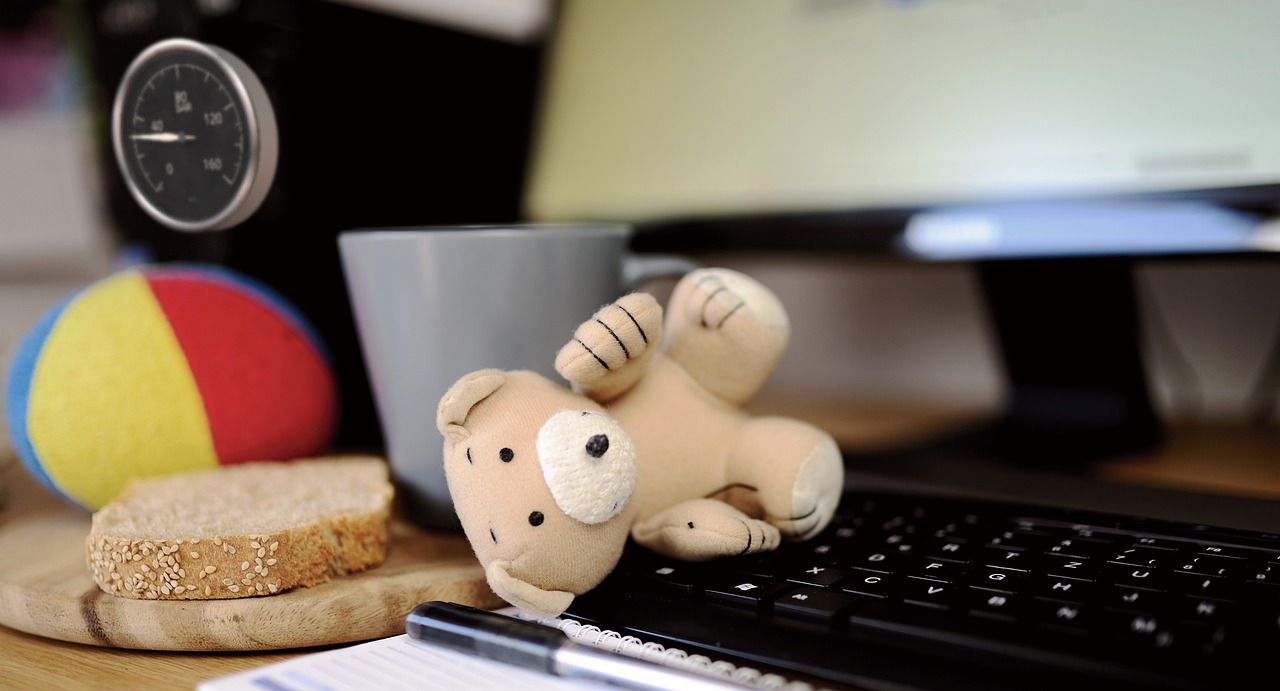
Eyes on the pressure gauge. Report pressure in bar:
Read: 30 bar
